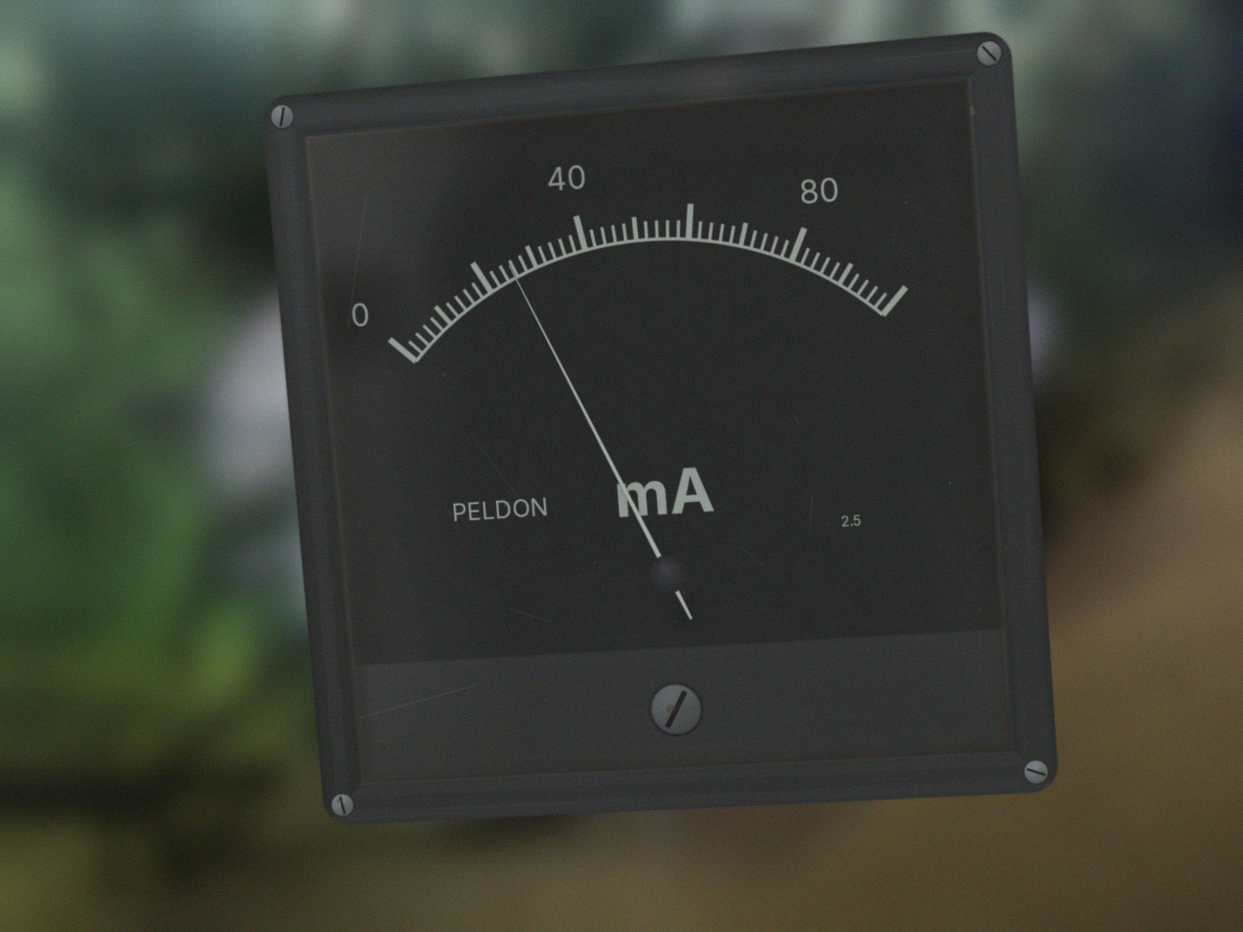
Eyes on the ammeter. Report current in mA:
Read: 26 mA
